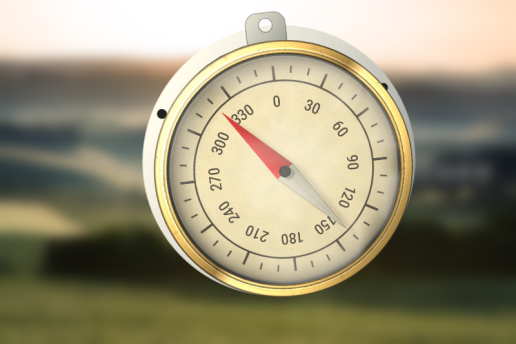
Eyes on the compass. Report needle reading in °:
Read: 320 °
